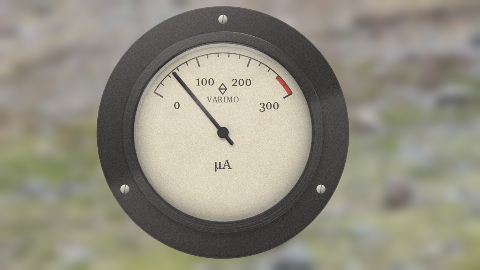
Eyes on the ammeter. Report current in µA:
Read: 50 µA
